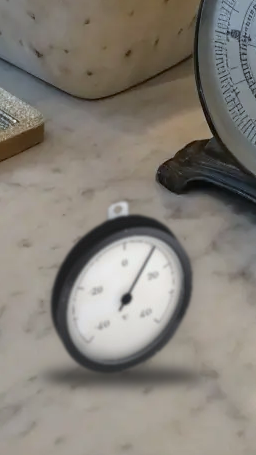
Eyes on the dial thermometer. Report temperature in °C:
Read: 10 °C
